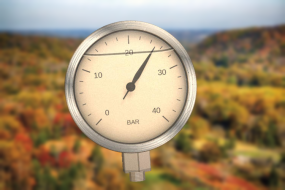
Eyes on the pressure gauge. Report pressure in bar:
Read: 25 bar
